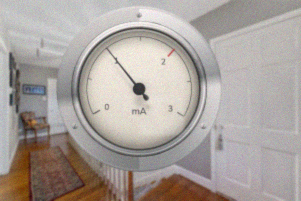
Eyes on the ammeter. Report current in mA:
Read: 1 mA
